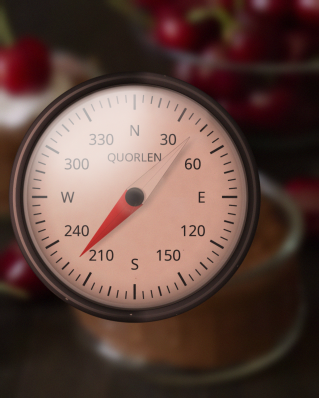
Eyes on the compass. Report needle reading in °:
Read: 222.5 °
